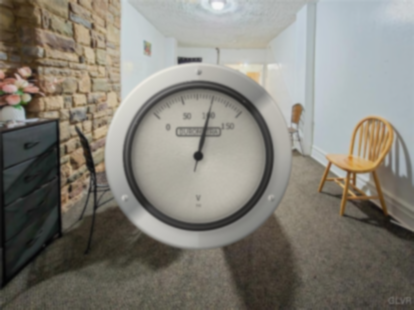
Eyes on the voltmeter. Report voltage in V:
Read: 100 V
